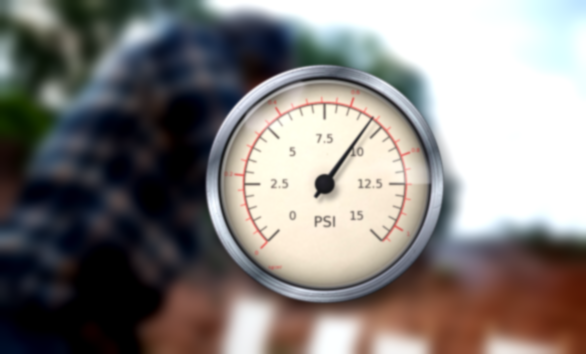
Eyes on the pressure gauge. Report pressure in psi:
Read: 9.5 psi
